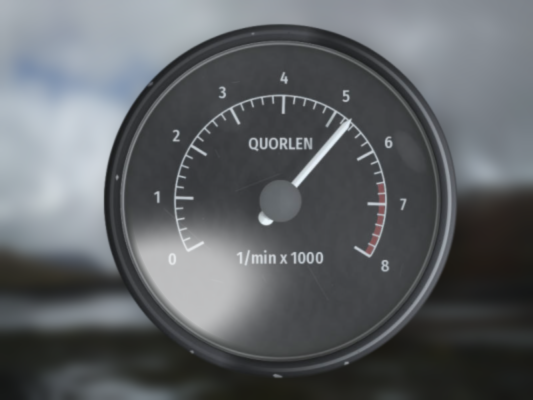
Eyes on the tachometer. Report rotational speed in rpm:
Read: 5300 rpm
